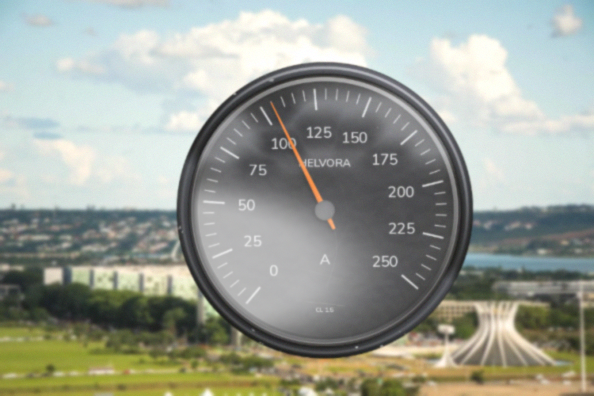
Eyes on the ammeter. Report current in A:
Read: 105 A
